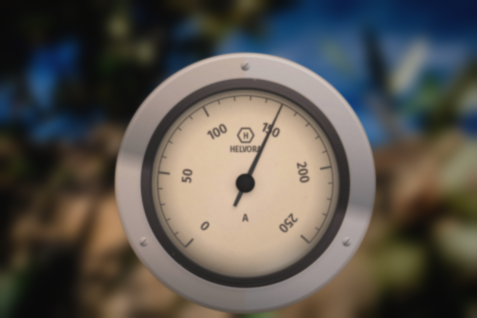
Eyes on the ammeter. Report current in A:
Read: 150 A
